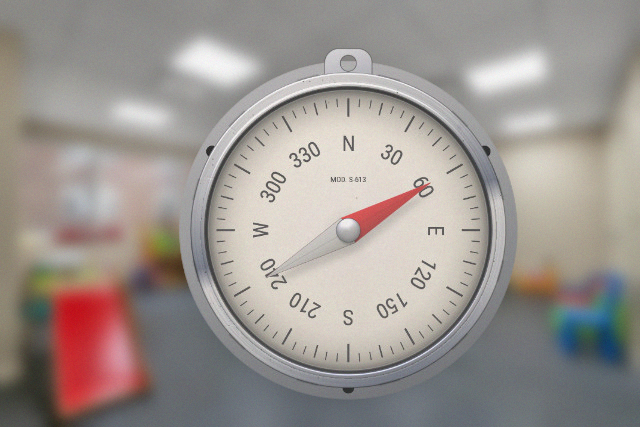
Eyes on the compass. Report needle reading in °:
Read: 60 °
